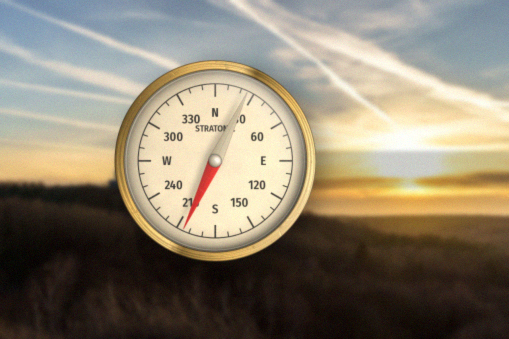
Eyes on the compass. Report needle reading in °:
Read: 205 °
